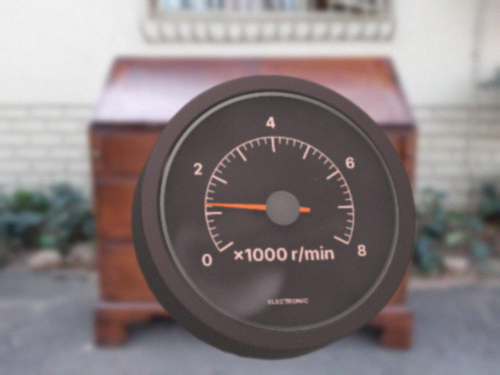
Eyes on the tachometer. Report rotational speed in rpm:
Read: 1200 rpm
